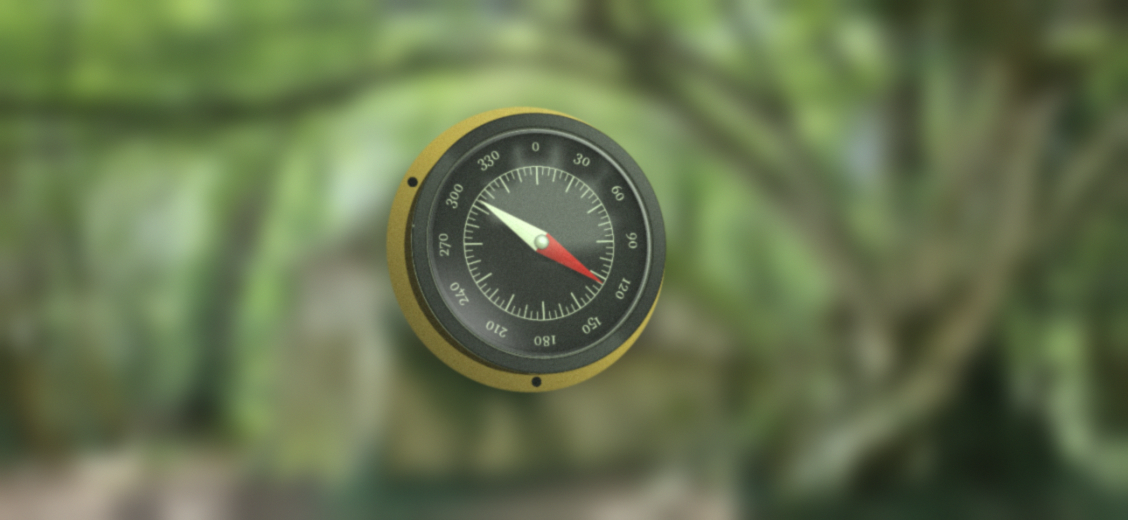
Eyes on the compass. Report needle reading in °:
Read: 125 °
